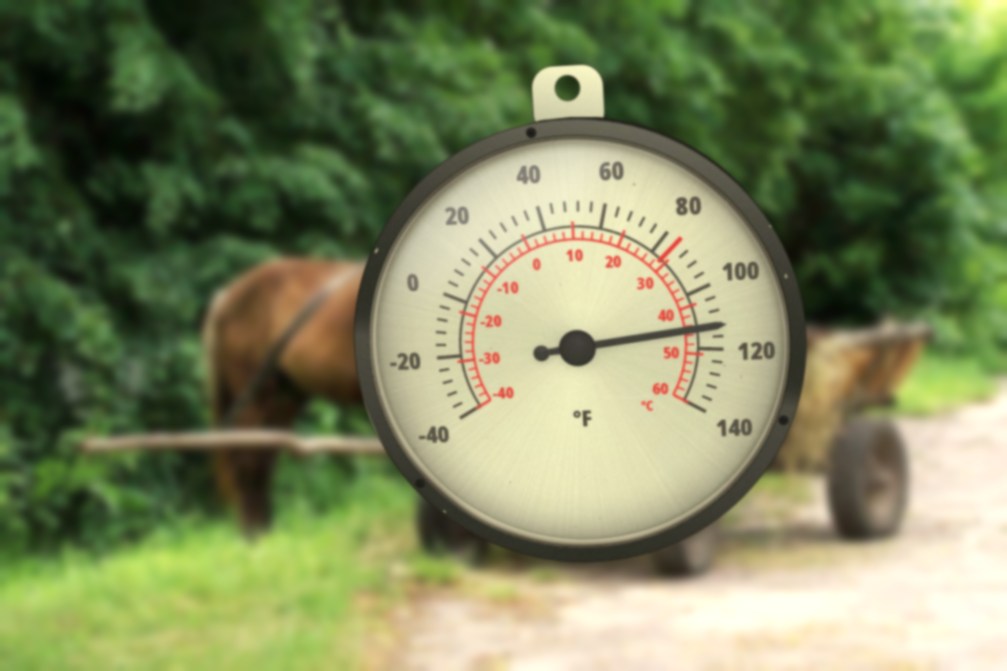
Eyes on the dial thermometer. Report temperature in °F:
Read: 112 °F
